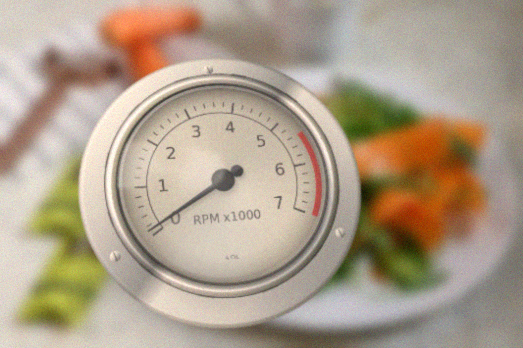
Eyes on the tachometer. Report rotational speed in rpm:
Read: 100 rpm
